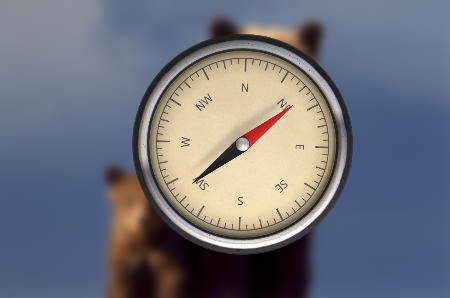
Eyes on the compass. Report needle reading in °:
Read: 50 °
